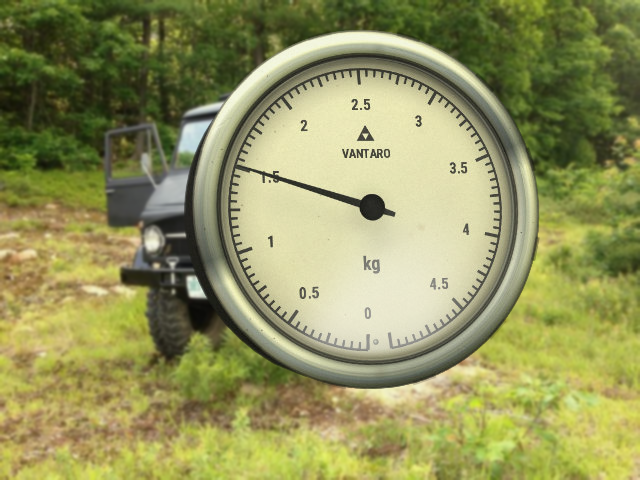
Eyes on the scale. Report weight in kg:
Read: 1.5 kg
